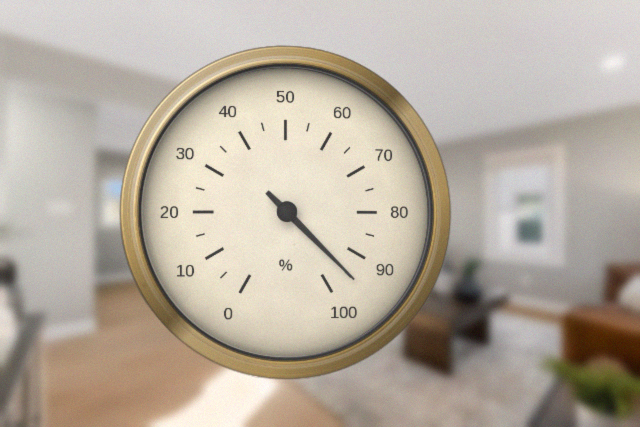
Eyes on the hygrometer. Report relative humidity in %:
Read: 95 %
